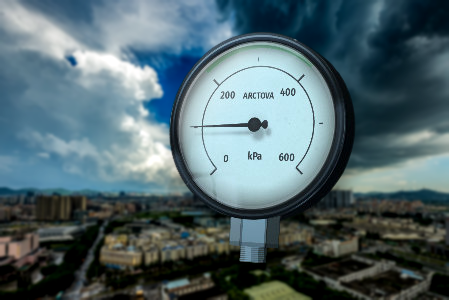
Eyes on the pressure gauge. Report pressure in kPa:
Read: 100 kPa
